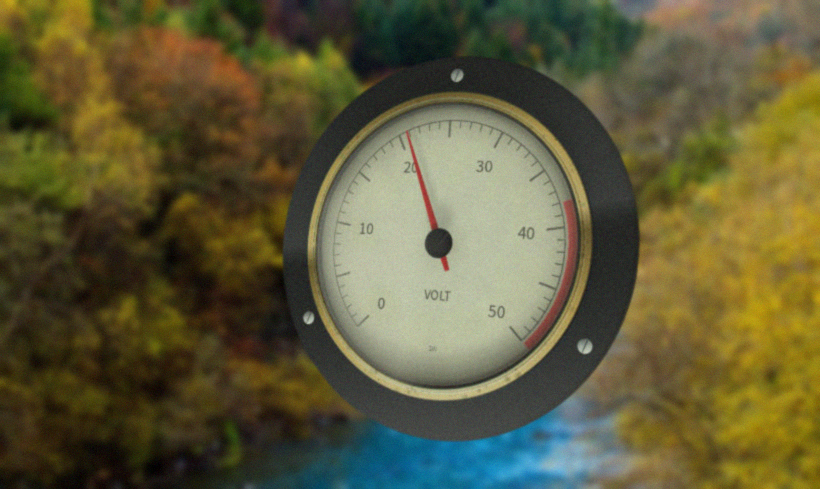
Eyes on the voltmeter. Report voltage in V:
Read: 21 V
